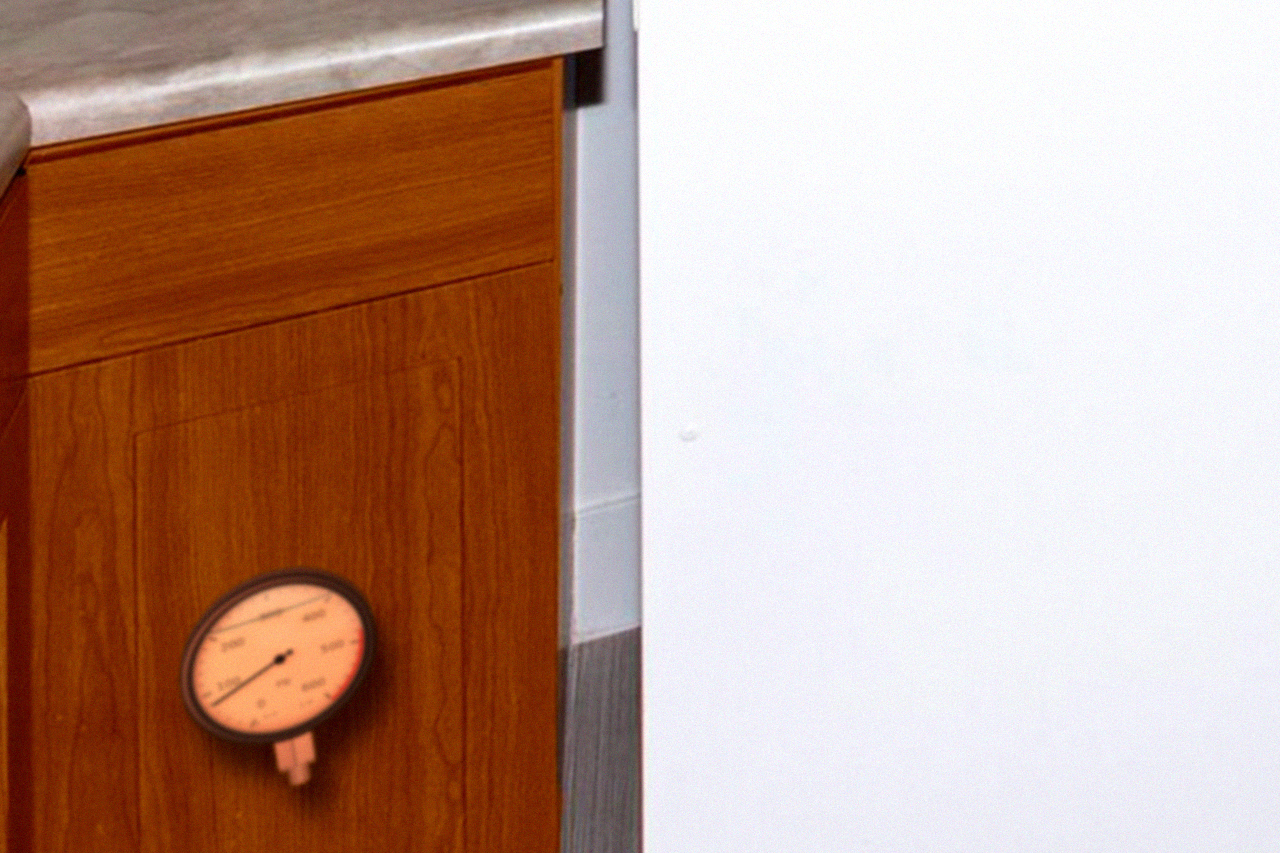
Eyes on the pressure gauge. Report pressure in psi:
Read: 80 psi
